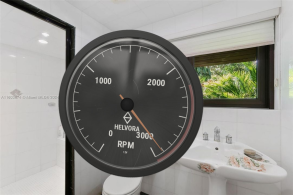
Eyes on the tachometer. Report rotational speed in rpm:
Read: 2900 rpm
